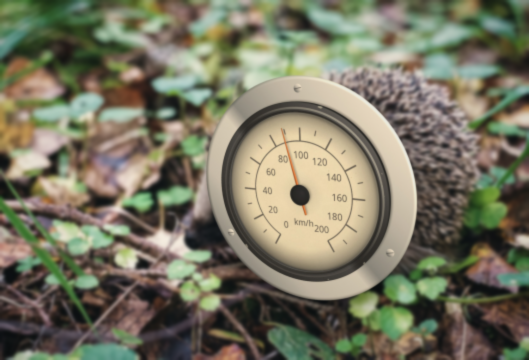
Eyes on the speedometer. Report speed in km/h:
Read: 90 km/h
